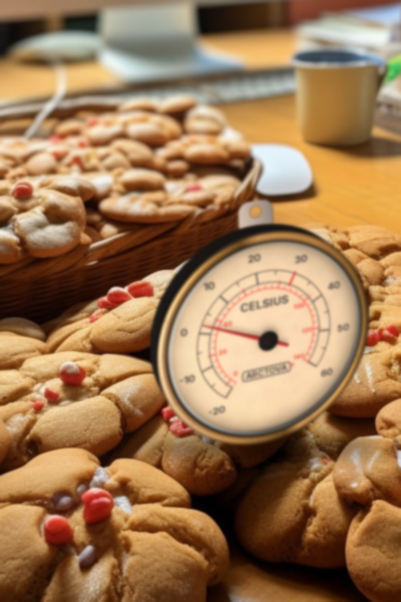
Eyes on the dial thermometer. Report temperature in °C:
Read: 2.5 °C
